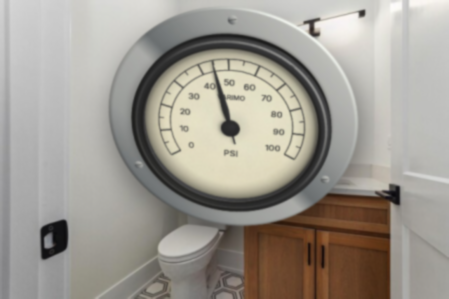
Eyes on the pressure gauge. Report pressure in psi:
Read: 45 psi
